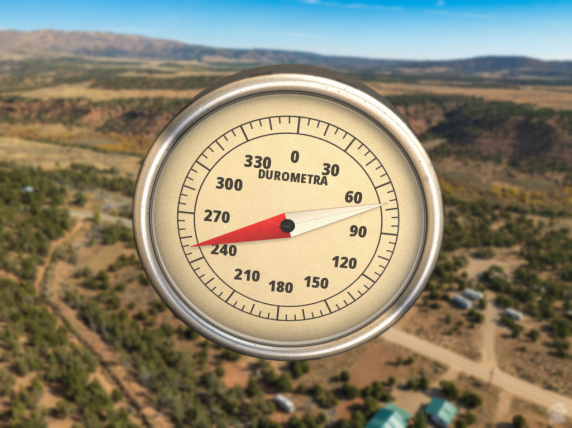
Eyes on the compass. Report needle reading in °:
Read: 250 °
